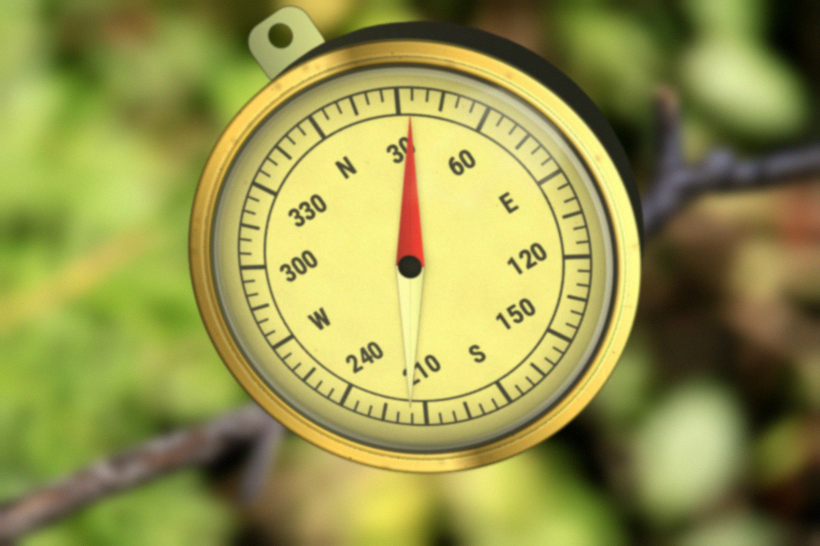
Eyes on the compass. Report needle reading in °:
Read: 35 °
